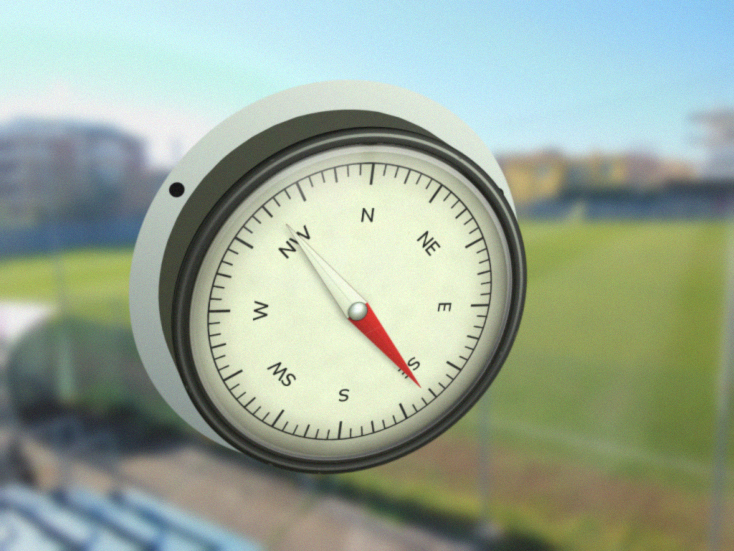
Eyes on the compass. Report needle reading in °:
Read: 137.5 °
